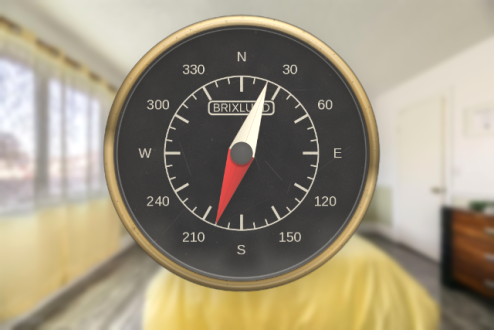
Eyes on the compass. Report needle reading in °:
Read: 200 °
